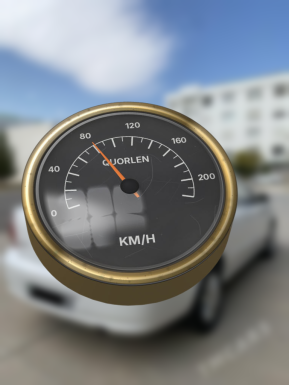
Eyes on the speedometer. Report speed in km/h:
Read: 80 km/h
